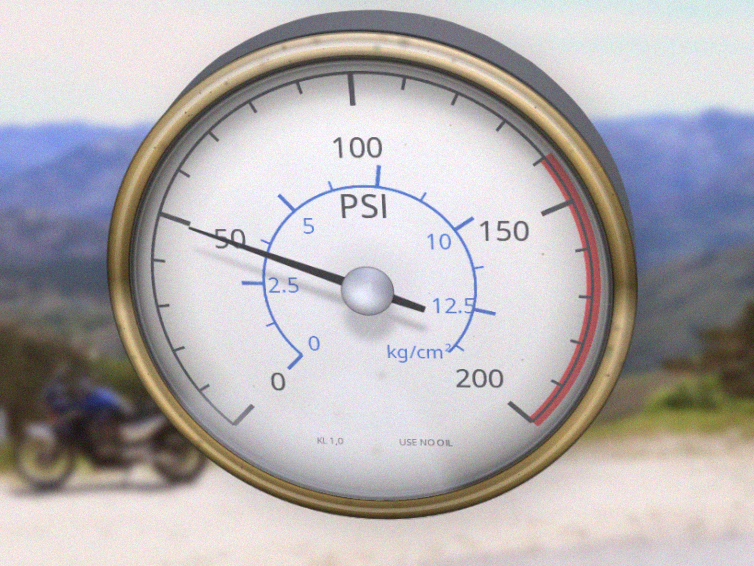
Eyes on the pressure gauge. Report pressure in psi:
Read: 50 psi
